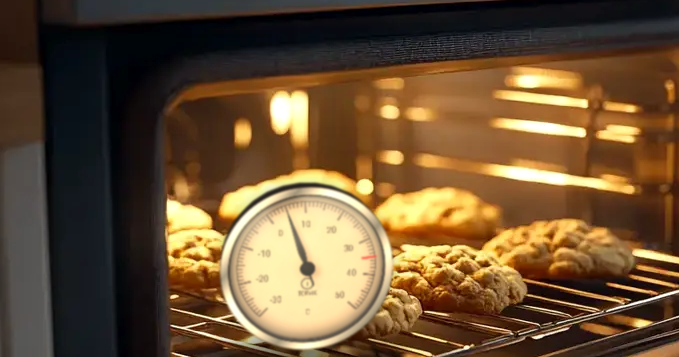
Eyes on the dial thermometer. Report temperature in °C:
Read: 5 °C
